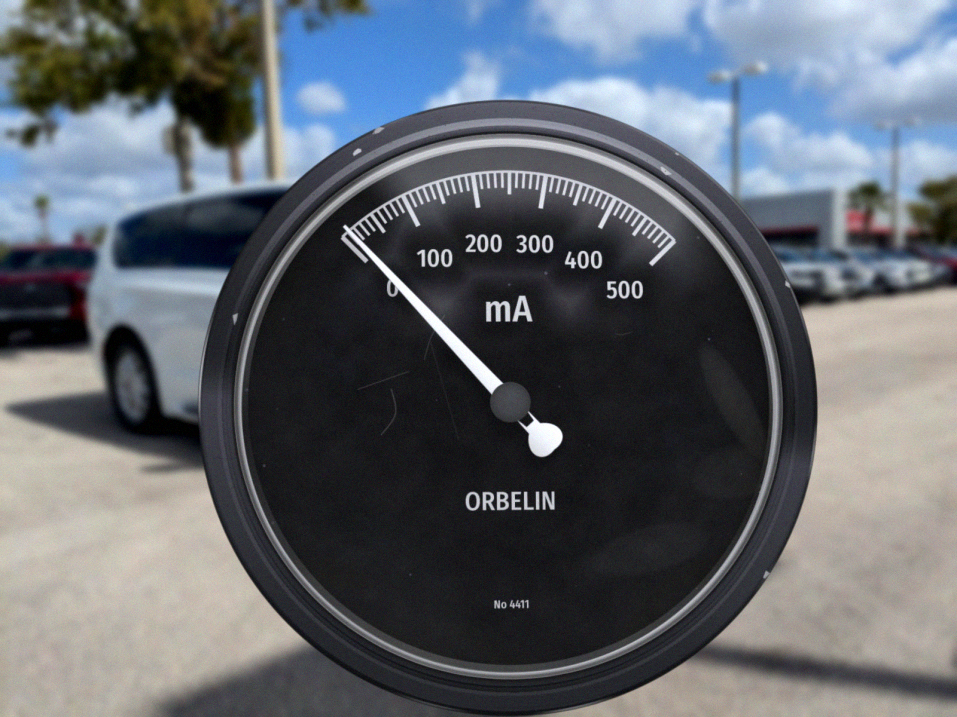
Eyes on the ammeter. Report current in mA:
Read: 10 mA
